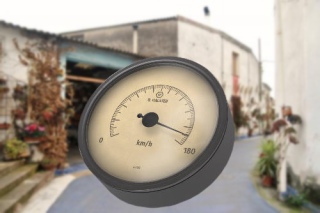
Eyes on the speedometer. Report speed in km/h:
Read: 170 km/h
